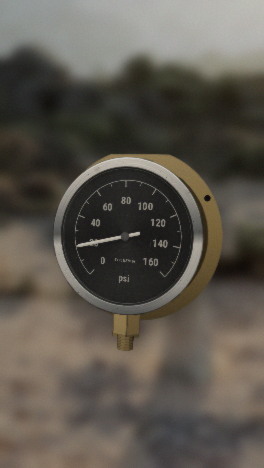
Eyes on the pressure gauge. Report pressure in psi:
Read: 20 psi
